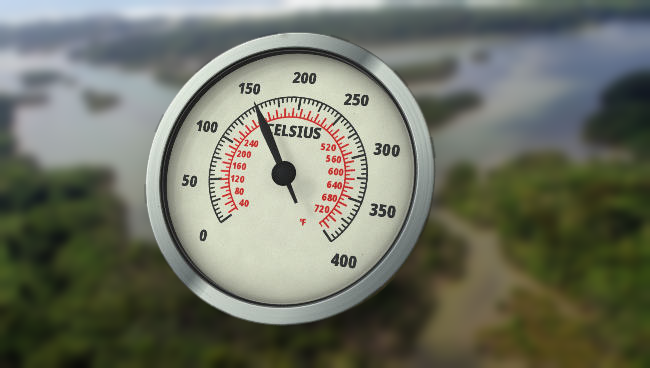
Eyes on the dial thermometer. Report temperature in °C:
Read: 150 °C
